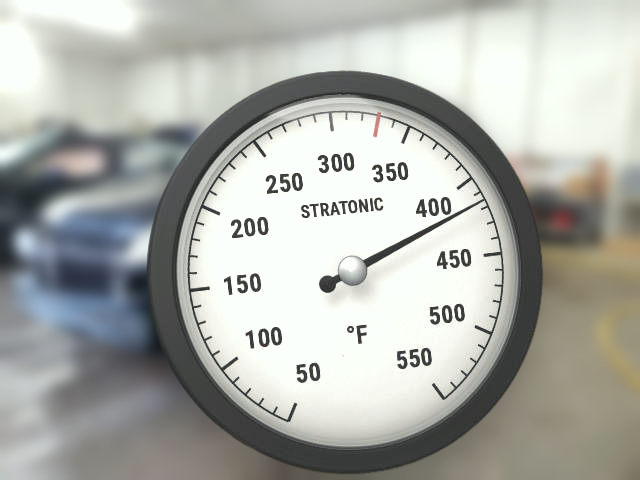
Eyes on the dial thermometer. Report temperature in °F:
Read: 415 °F
